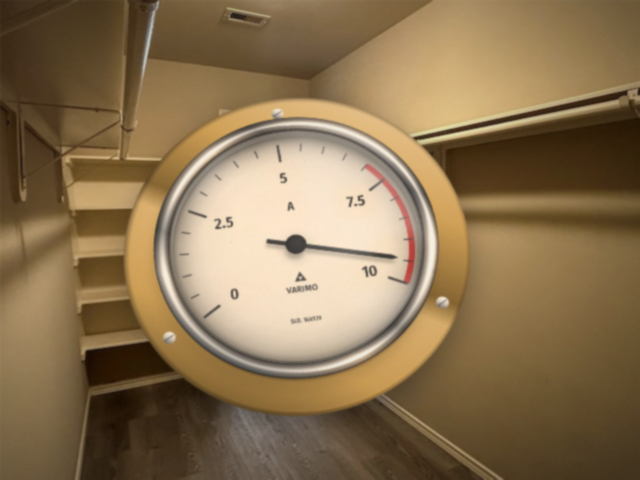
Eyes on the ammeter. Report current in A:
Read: 9.5 A
